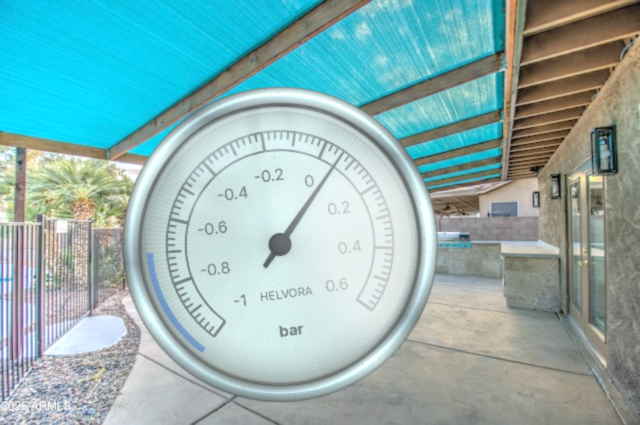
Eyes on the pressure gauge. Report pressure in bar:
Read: 0.06 bar
